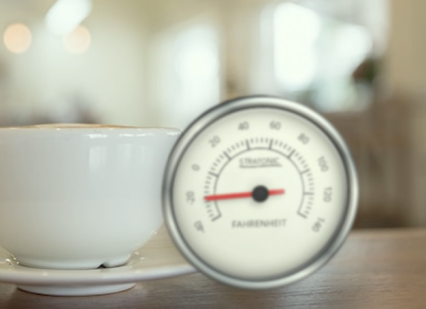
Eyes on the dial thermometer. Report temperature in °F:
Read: -20 °F
